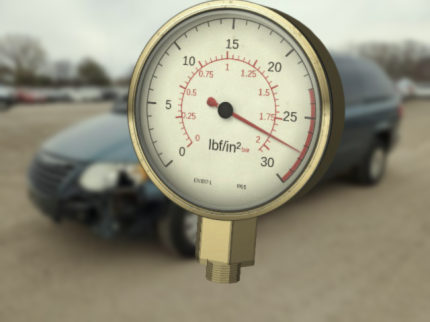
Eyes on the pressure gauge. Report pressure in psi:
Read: 27.5 psi
